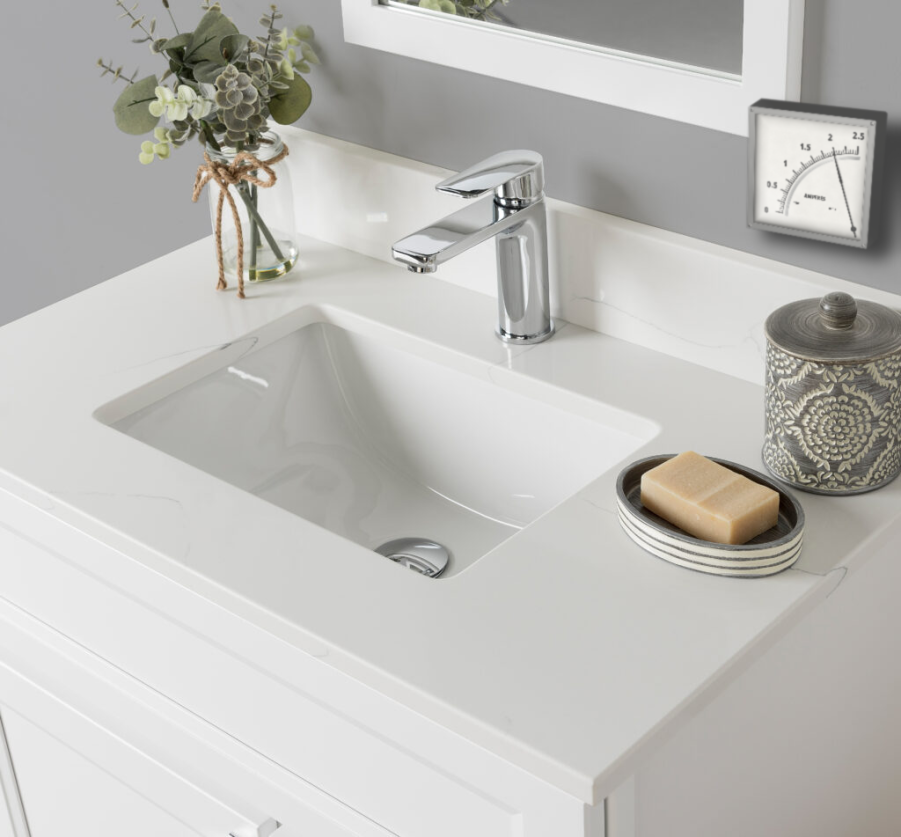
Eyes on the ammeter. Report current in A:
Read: 2 A
